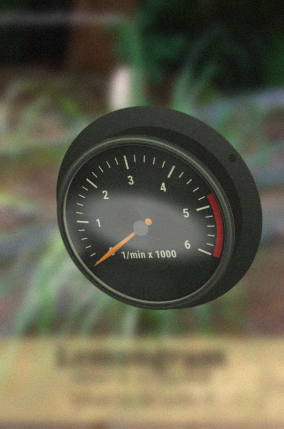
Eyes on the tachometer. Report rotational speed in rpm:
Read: 0 rpm
